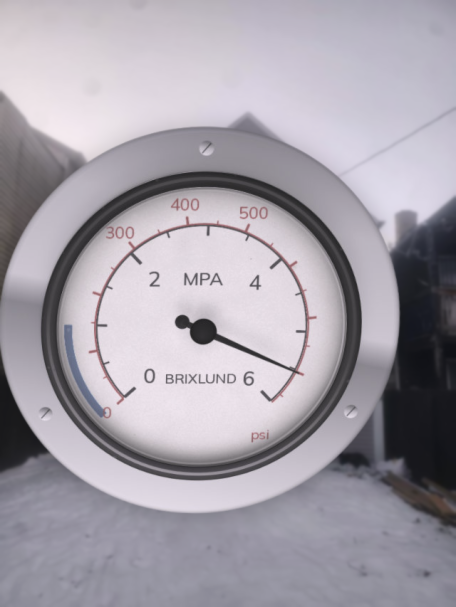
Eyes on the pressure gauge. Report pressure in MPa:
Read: 5.5 MPa
